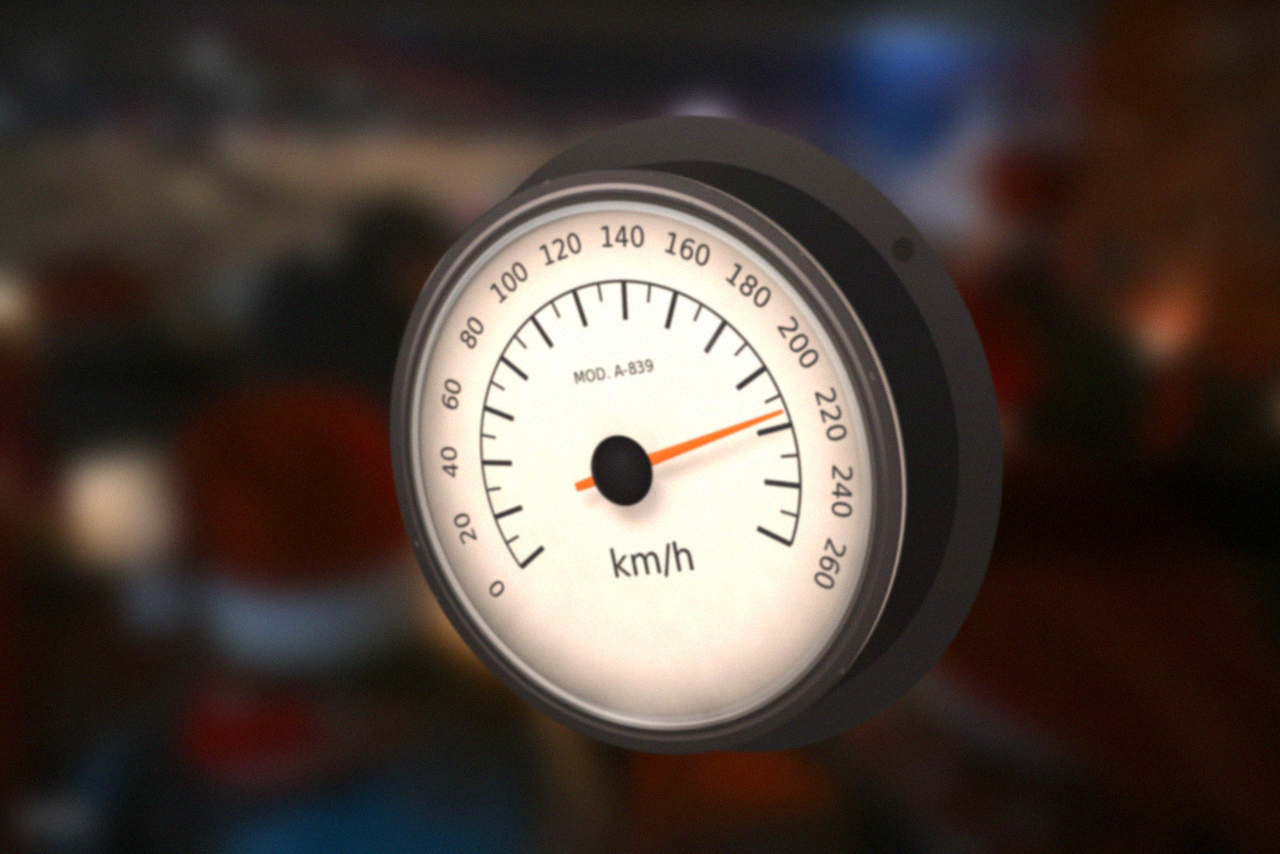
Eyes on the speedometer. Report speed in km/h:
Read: 215 km/h
